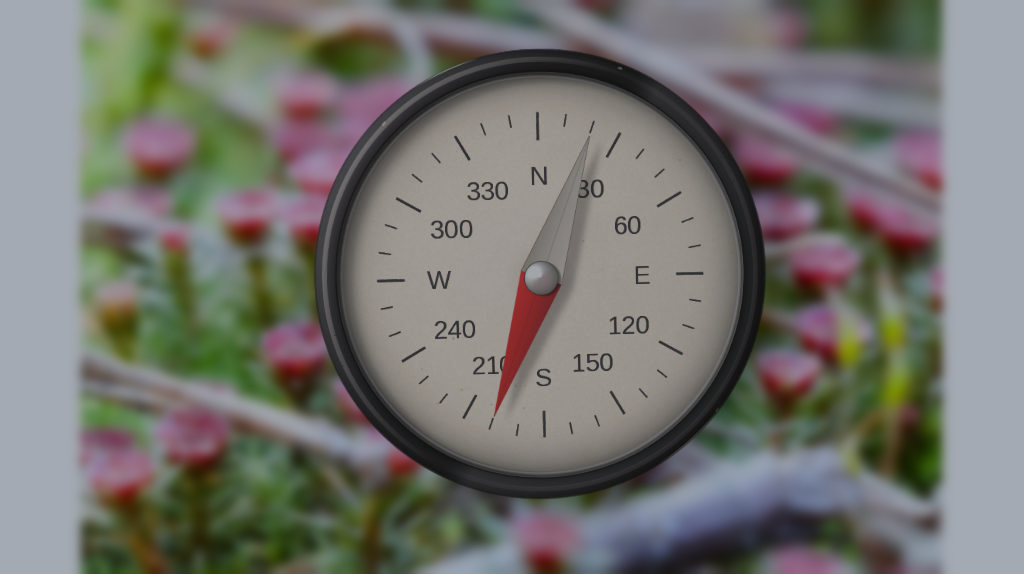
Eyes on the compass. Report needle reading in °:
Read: 200 °
